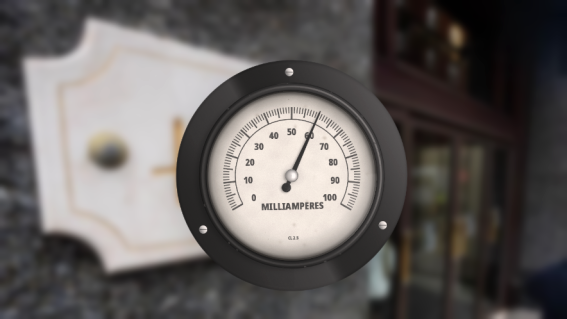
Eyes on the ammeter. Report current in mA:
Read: 60 mA
